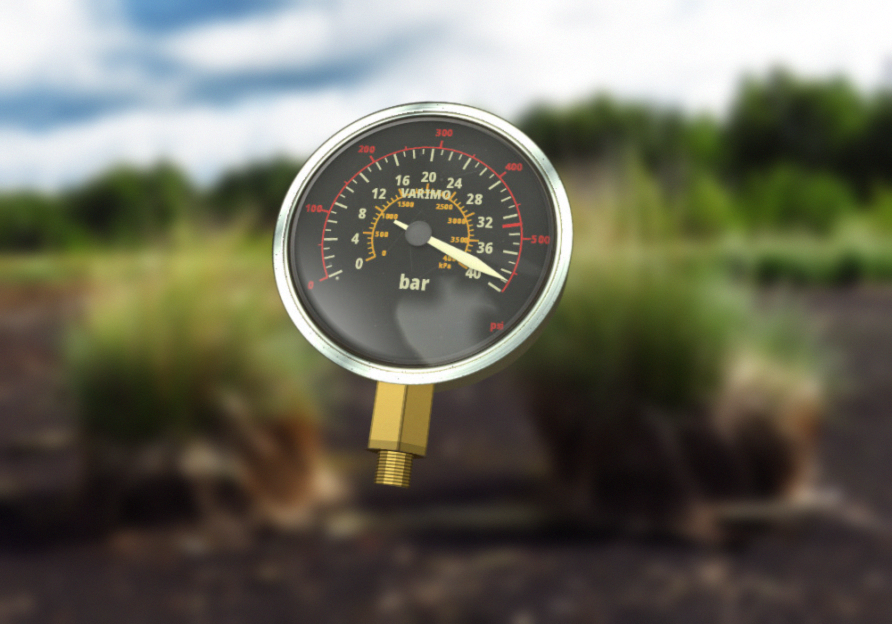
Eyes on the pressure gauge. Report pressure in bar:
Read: 39 bar
